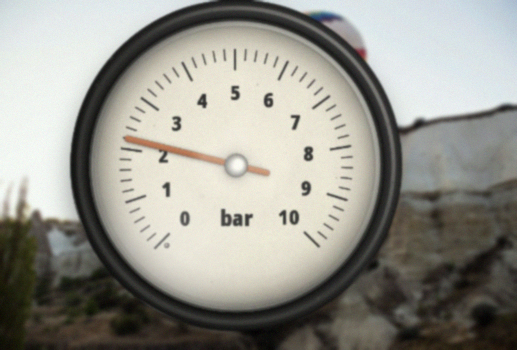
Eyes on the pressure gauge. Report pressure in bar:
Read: 2.2 bar
